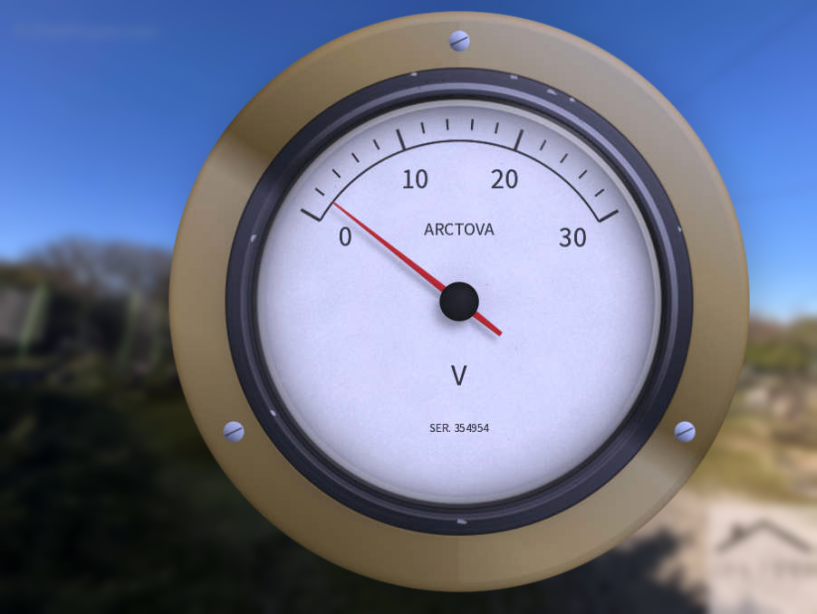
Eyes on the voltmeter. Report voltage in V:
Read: 2 V
